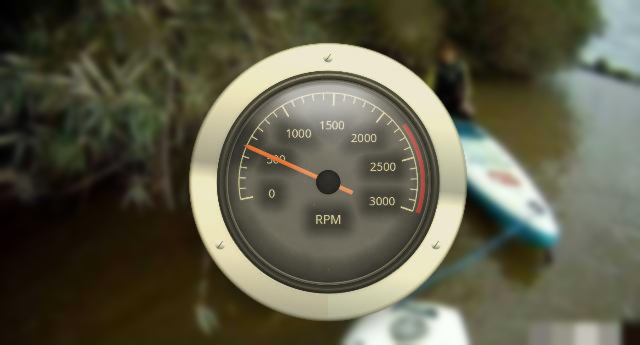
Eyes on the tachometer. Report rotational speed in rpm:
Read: 500 rpm
